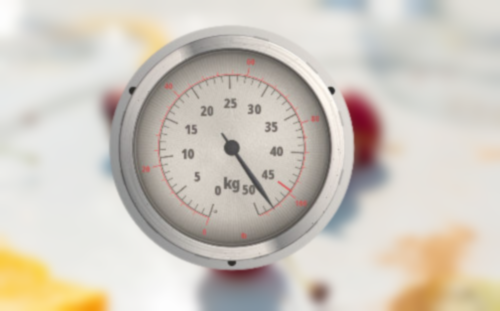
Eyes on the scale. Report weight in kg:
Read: 48 kg
